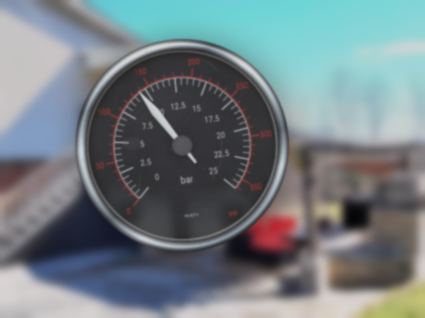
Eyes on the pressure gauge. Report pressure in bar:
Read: 9.5 bar
